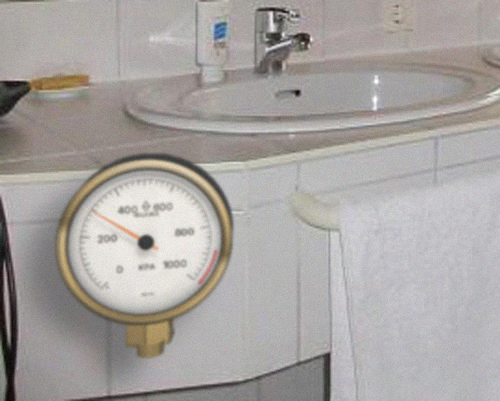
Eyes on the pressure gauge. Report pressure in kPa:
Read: 300 kPa
